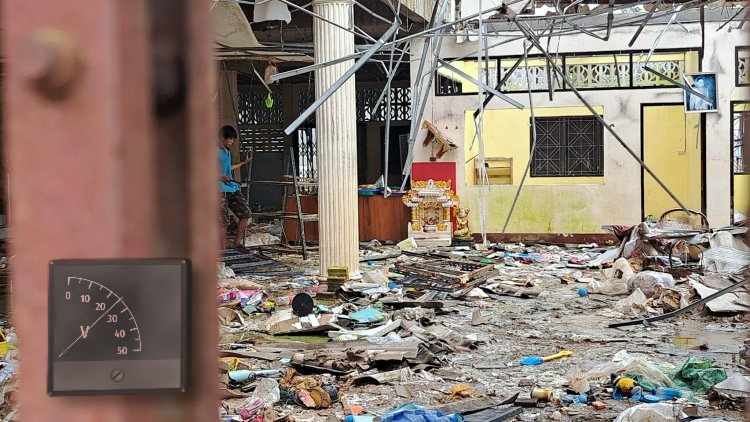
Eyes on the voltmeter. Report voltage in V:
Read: 25 V
